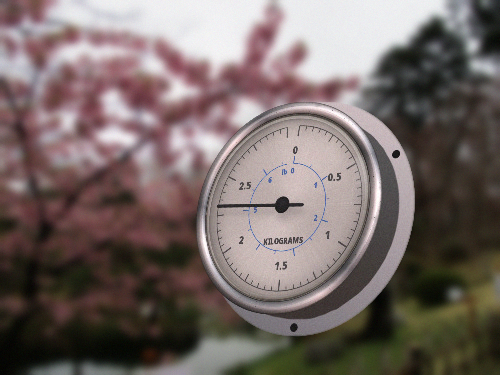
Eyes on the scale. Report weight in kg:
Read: 2.3 kg
